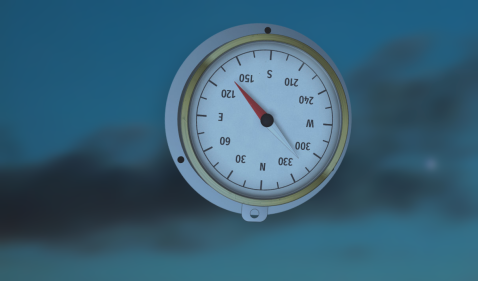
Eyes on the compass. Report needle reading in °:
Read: 135 °
